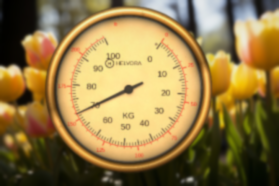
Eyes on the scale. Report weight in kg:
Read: 70 kg
